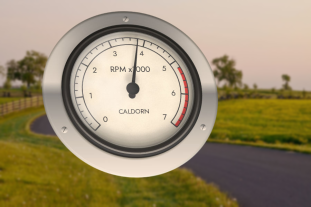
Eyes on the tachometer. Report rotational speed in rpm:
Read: 3800 rpm
